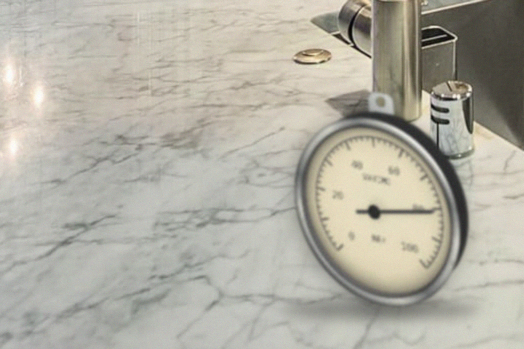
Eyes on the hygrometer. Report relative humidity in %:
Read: 80 %
